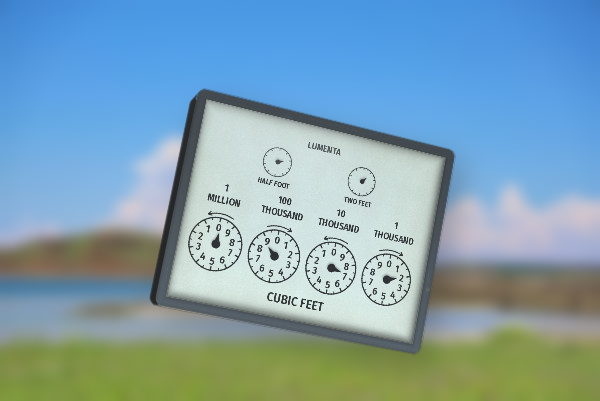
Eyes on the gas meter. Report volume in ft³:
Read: 987200 ft³
